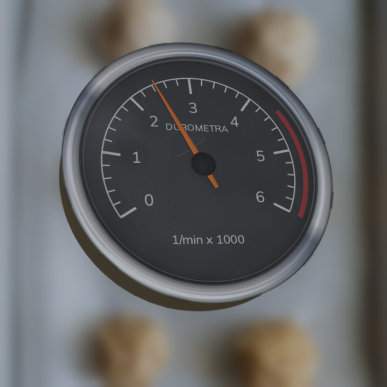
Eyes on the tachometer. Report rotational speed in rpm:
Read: 2400 rpm
